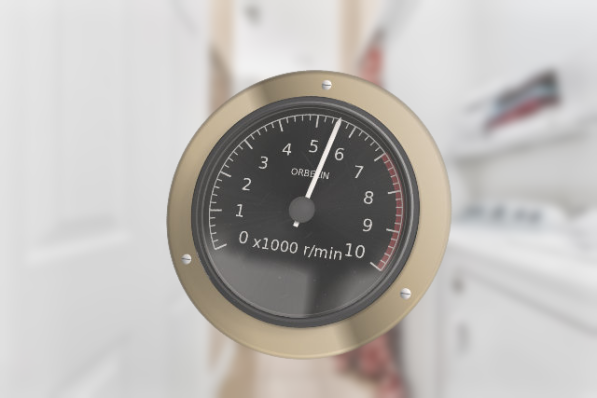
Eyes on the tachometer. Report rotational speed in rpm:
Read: 5600 rpm
